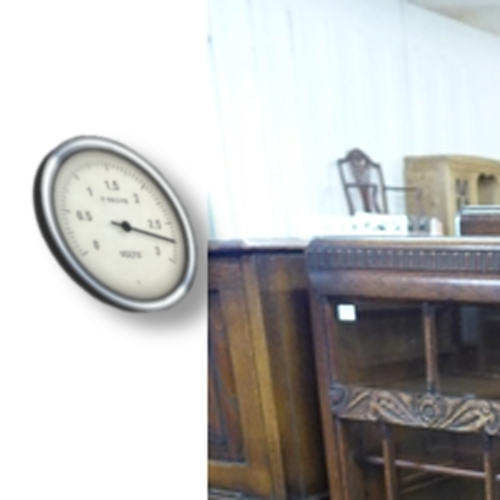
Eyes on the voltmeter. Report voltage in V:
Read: 2.75 V
